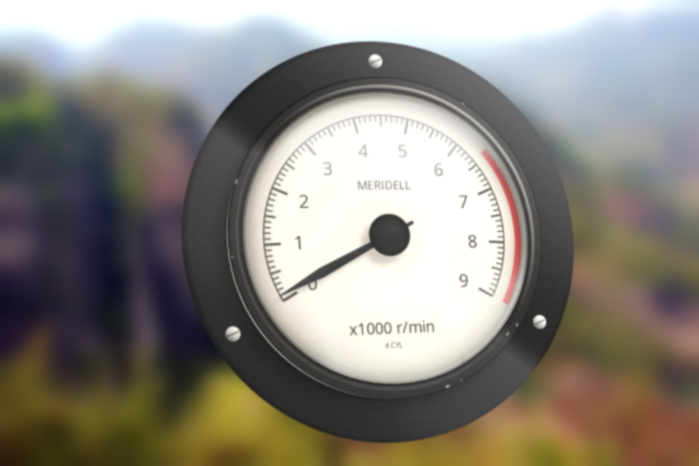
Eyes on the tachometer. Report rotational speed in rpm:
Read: 100 rpm
